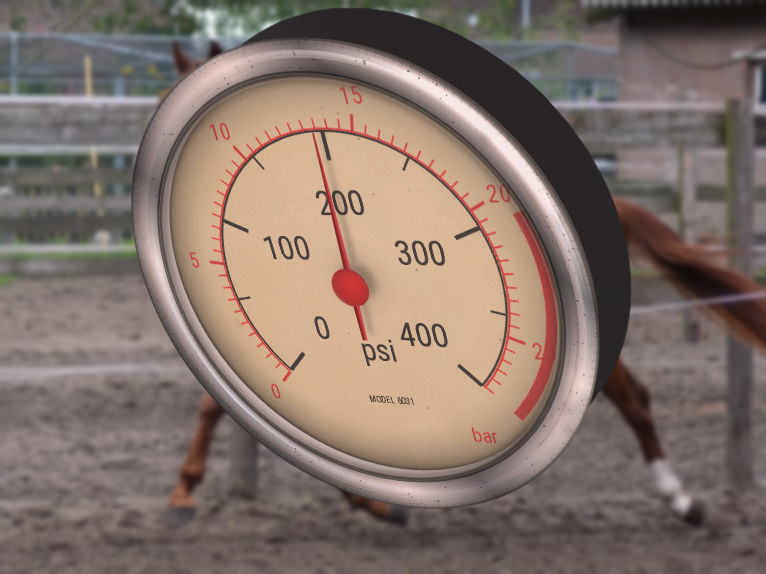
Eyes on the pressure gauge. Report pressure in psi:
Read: 200 psi
